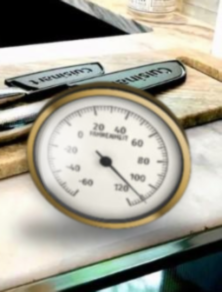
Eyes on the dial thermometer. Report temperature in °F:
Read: 110 °F
